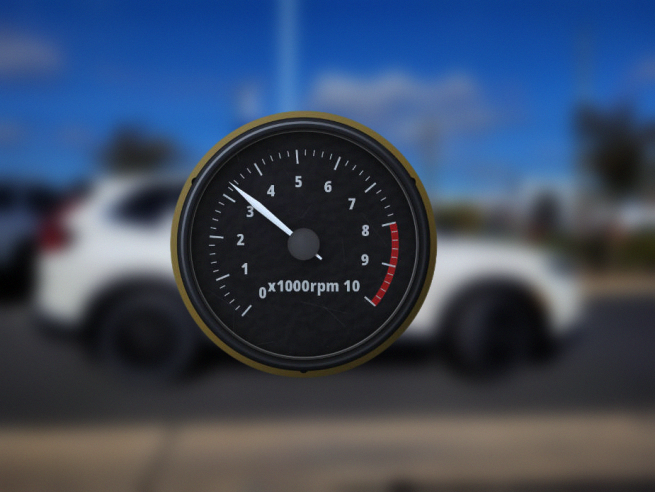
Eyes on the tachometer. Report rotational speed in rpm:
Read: 3300 rpm
